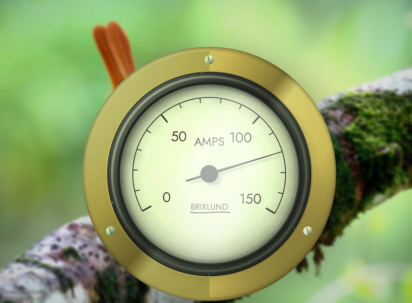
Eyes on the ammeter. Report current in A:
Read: 120 A
